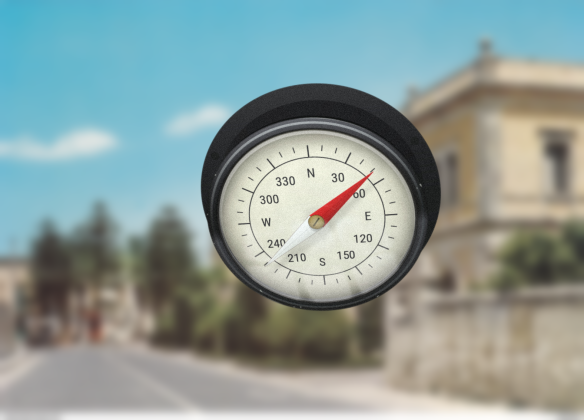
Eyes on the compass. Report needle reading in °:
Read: 50 °
